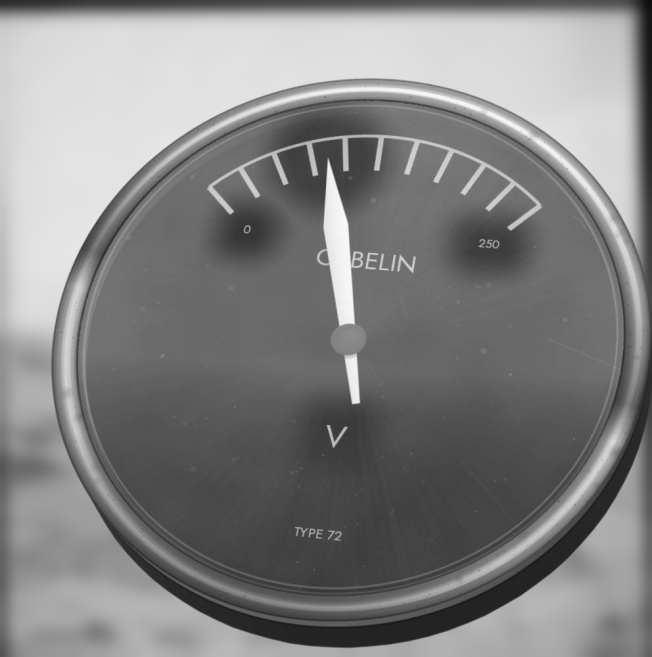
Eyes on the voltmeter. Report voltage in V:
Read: 87.5 V
